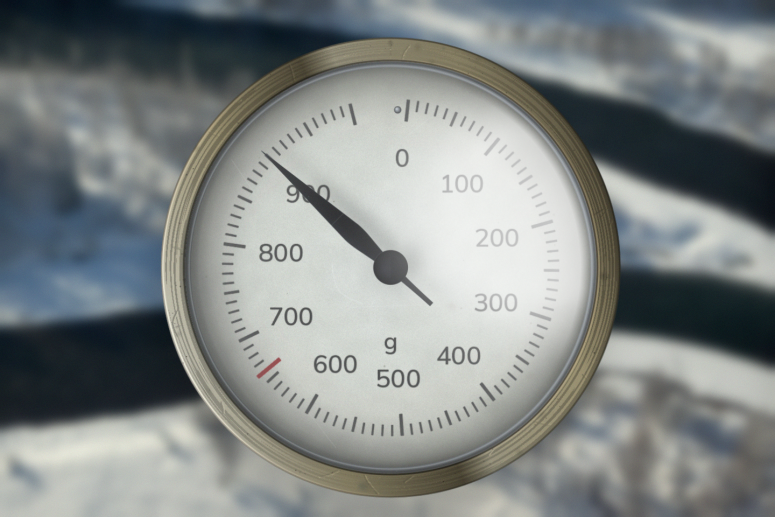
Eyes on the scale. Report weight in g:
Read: 900 g
